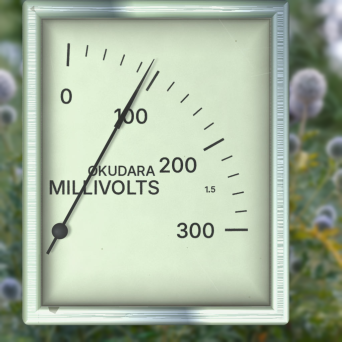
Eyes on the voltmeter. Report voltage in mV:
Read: 90 mV
